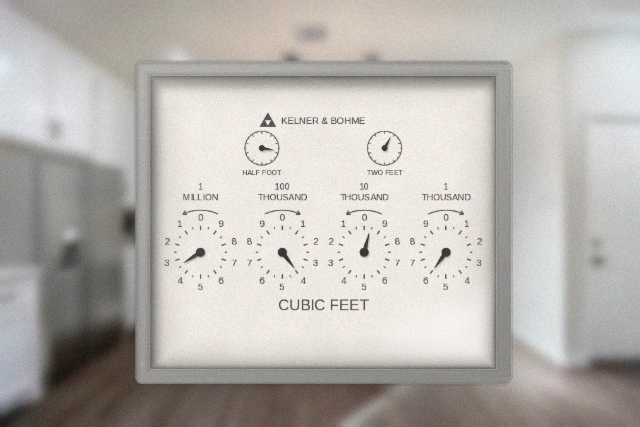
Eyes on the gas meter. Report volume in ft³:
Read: 339600 ft³
